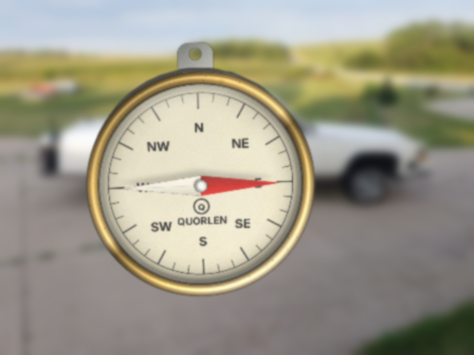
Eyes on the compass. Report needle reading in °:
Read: 90 °
